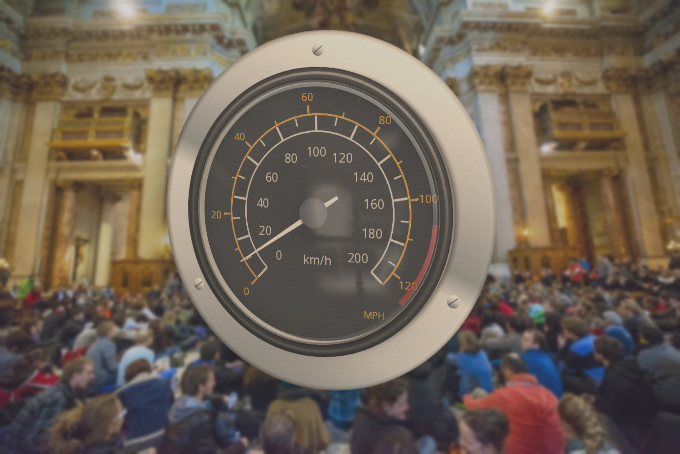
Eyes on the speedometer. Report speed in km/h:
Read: 10 km/h
